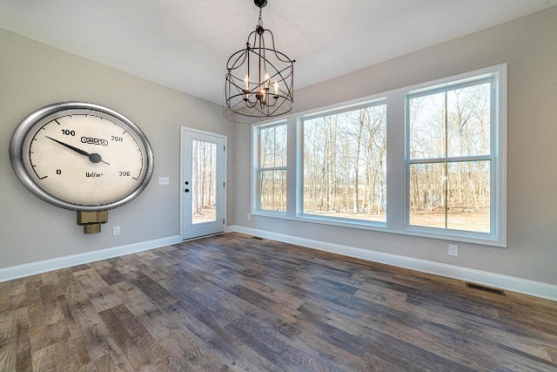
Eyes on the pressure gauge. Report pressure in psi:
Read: 70 psi
